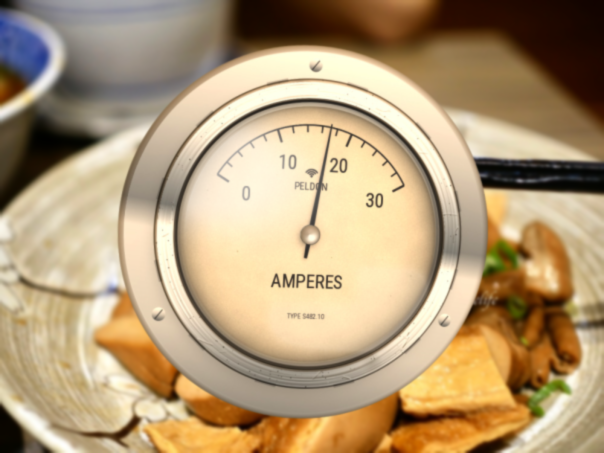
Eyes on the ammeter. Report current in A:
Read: 17 A
